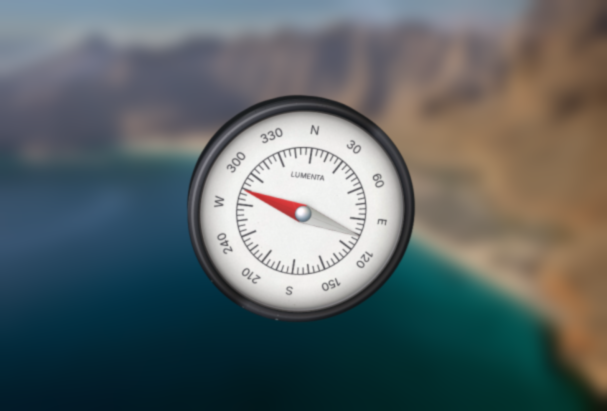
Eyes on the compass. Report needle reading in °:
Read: 285 °
